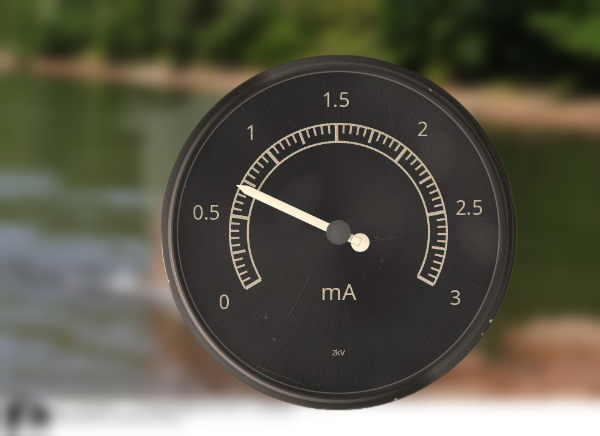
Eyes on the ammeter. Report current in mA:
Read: 0.7 mA
